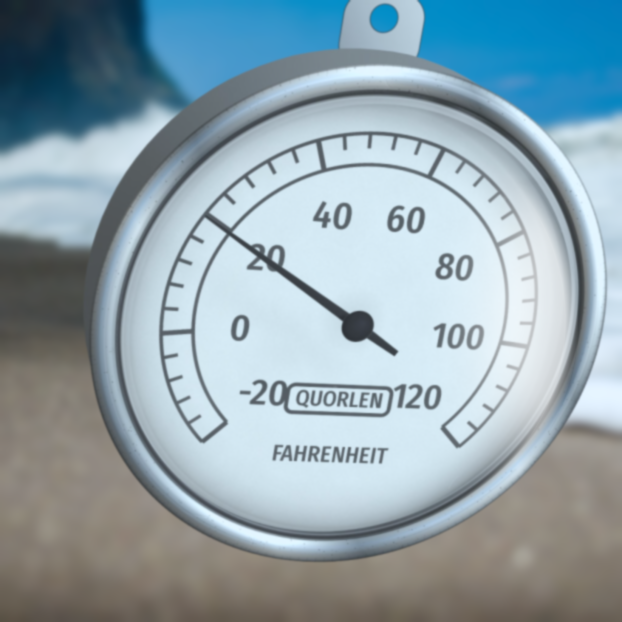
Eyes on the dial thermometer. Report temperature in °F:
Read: 20 °F
